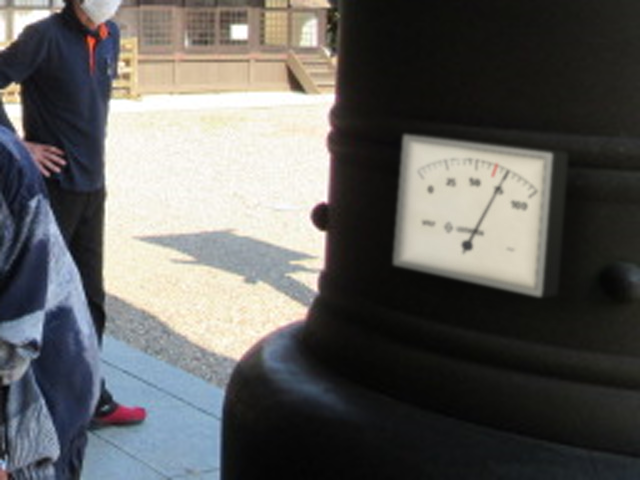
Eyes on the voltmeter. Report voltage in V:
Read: 75 V
